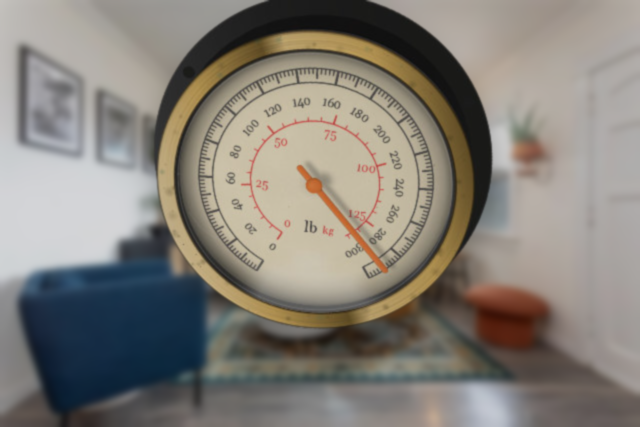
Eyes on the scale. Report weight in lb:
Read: 290 lb
